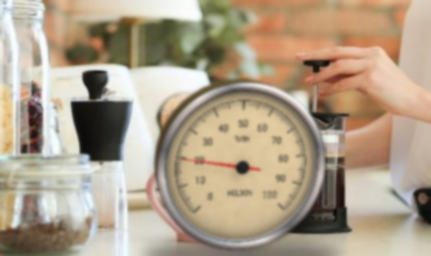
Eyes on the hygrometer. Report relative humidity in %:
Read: 20 %
